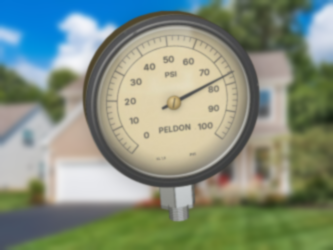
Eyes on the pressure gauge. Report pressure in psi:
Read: 76 psi
